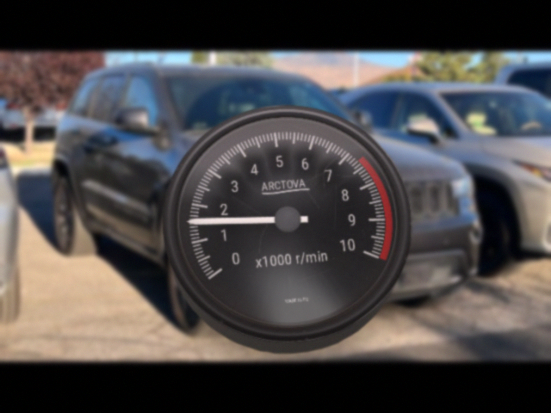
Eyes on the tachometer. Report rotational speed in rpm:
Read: 1500 rpm
